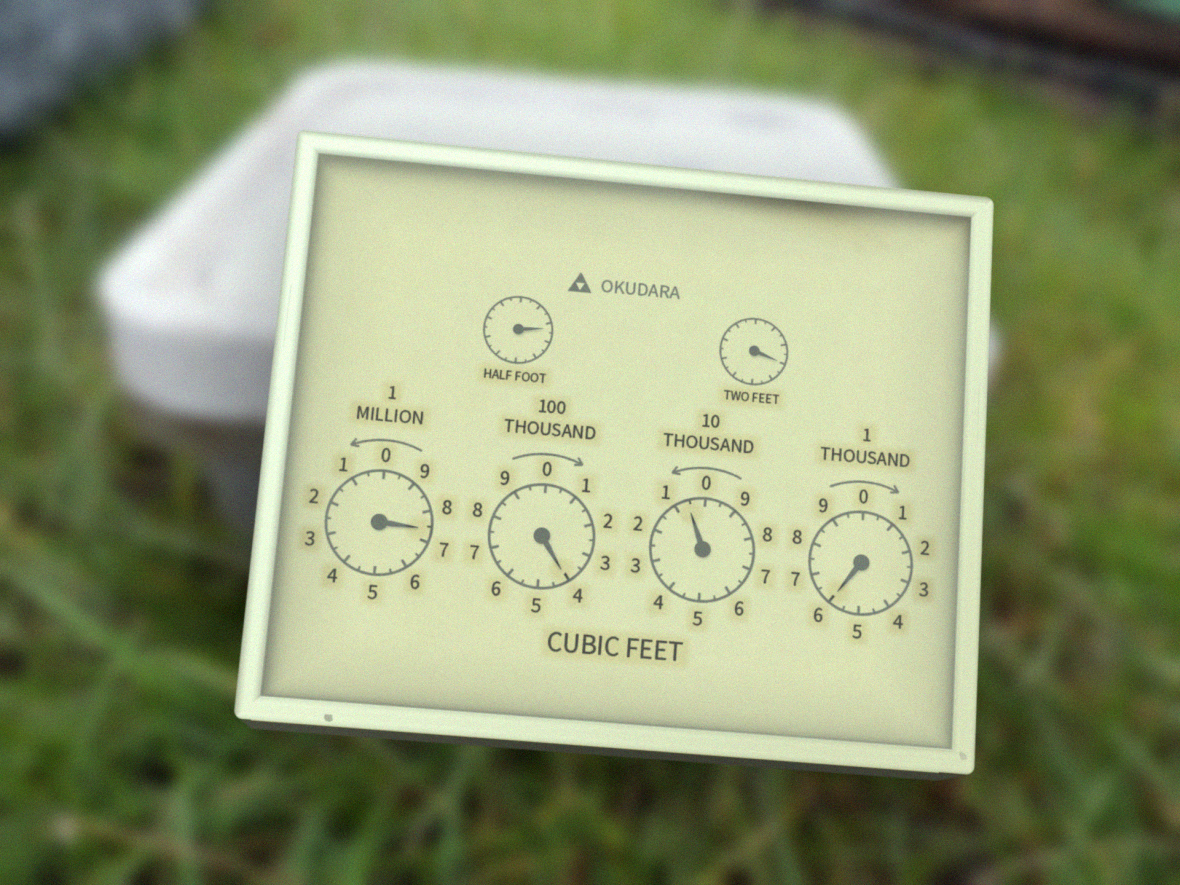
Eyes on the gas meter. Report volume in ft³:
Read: 740600 ft³
